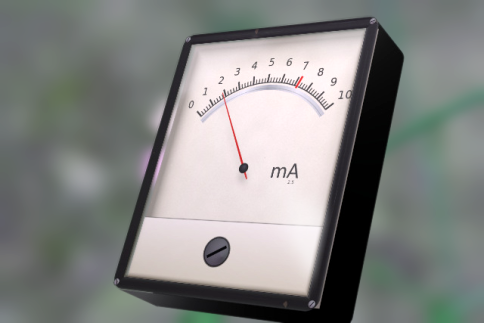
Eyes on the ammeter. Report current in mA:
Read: 2 mA
